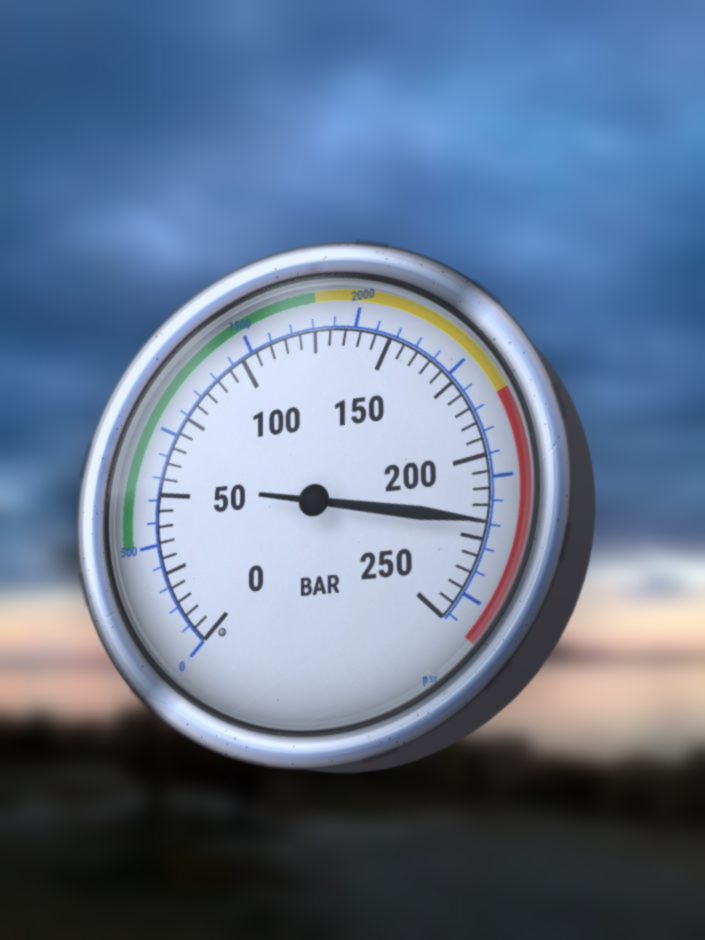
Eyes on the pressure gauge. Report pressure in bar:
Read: 220 bar
